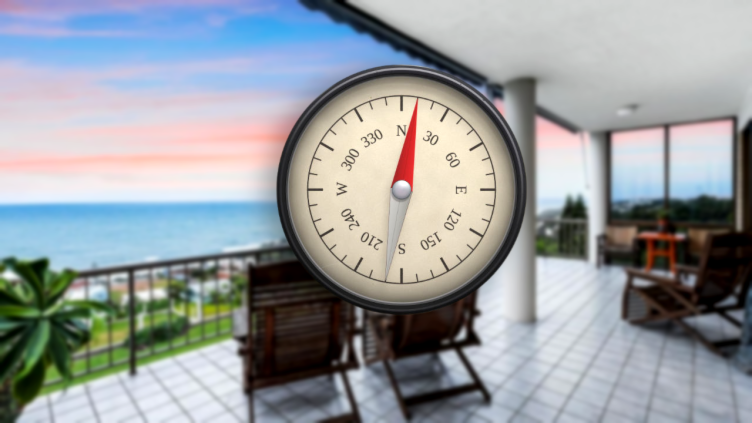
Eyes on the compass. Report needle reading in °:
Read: 10 °
